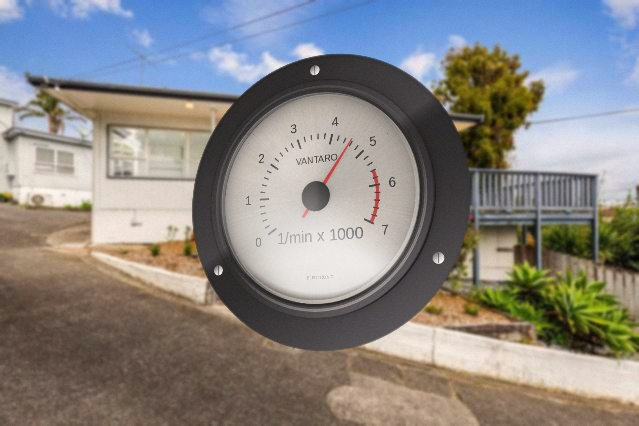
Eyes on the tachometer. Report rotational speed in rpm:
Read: 4600 rpm
